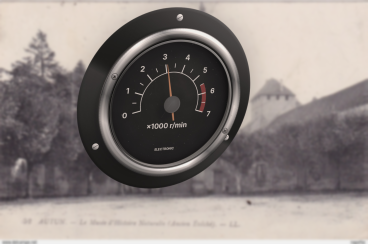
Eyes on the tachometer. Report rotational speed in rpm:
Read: 3000 rpm
